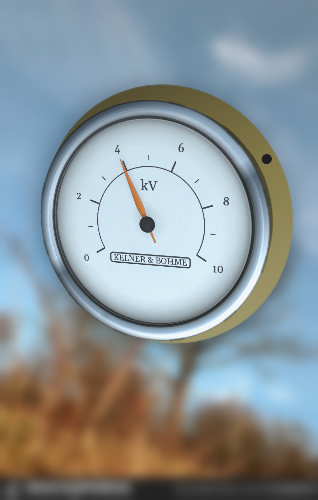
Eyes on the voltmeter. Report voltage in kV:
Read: 4 kV
